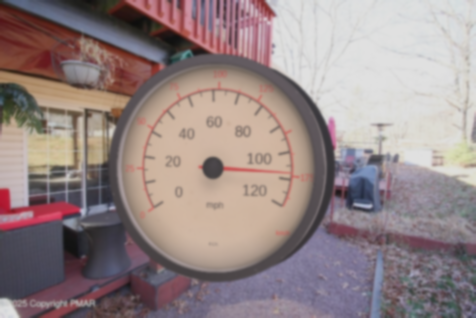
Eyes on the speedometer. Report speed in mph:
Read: 107.5 mph
